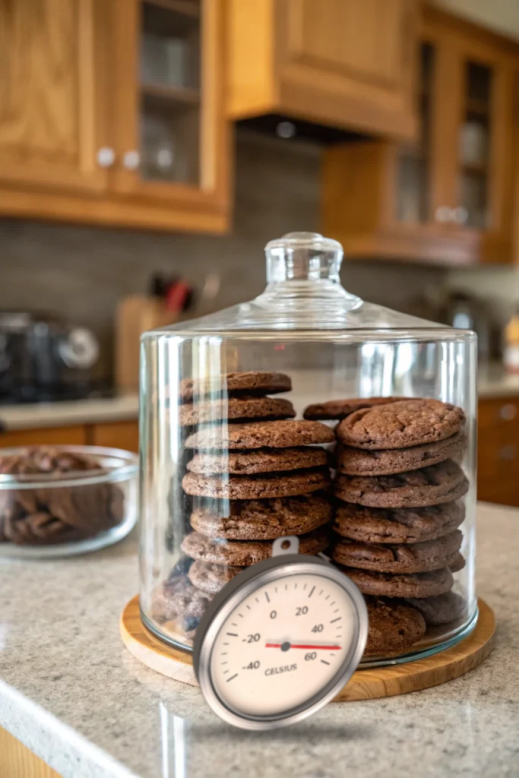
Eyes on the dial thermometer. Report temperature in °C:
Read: 52 °C
